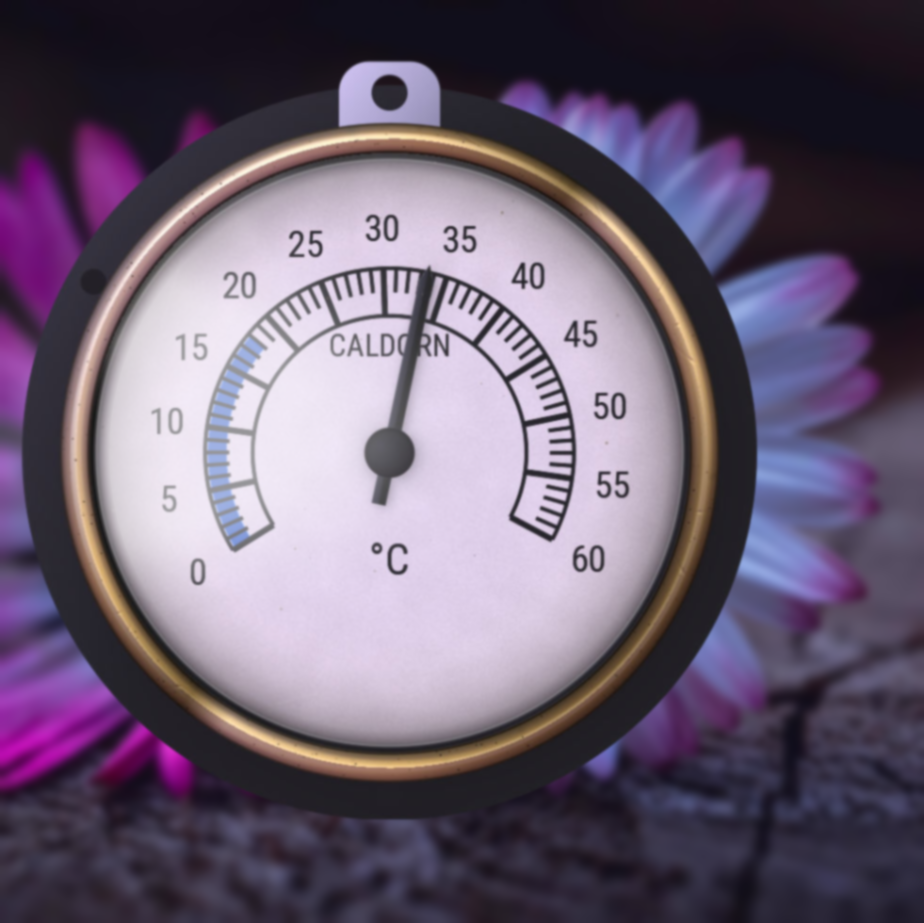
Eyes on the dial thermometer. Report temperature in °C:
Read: 33.5 °C
